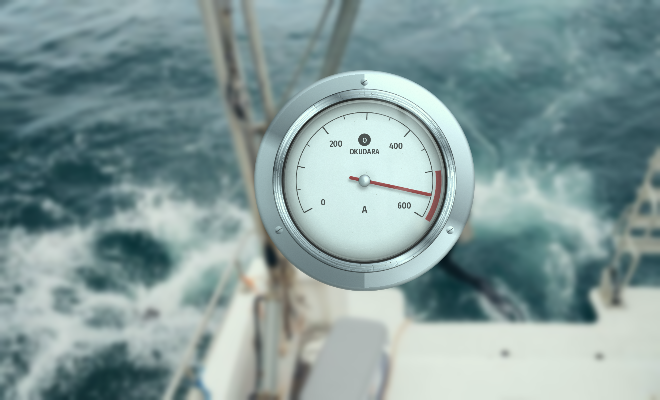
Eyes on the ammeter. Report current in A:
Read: 550 A
